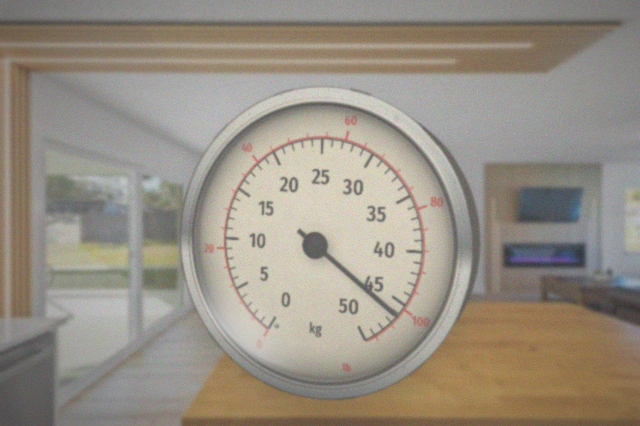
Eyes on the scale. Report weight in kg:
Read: 46 kg
